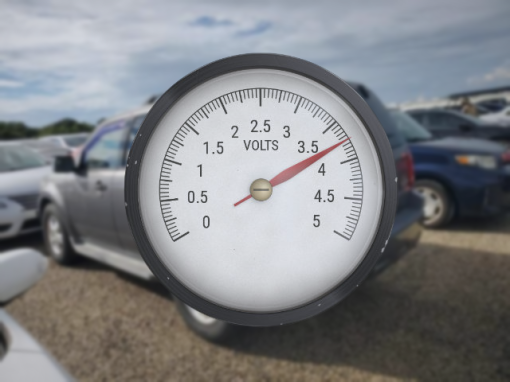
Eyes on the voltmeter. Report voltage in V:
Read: 3.75 V
